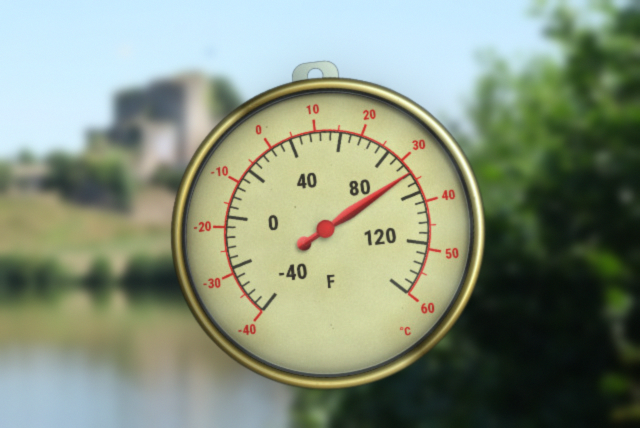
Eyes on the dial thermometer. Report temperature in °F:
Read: 92 °F
